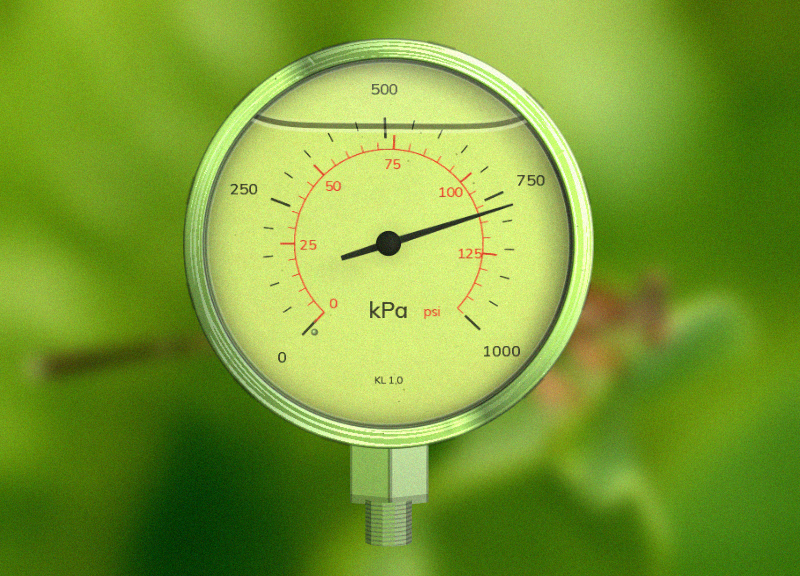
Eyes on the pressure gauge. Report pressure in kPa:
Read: 775 kPa
